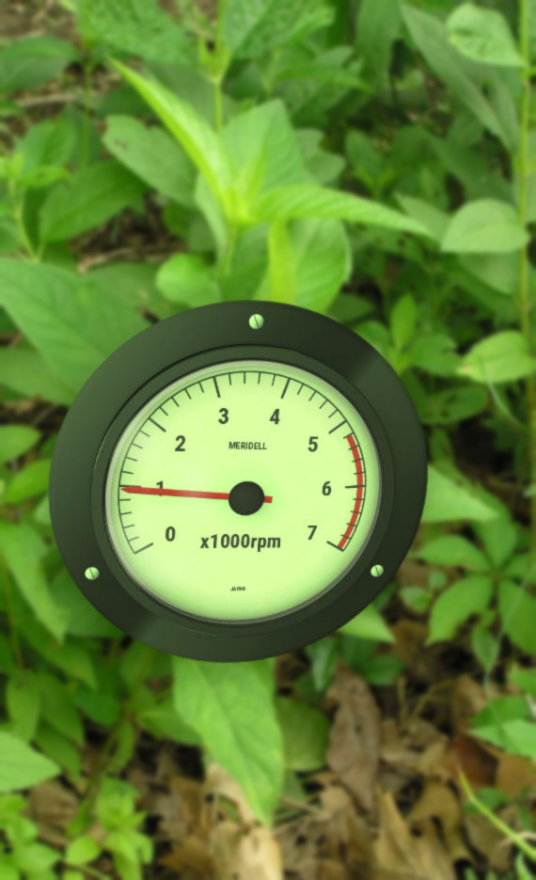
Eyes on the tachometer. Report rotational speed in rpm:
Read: 1000 rpm
